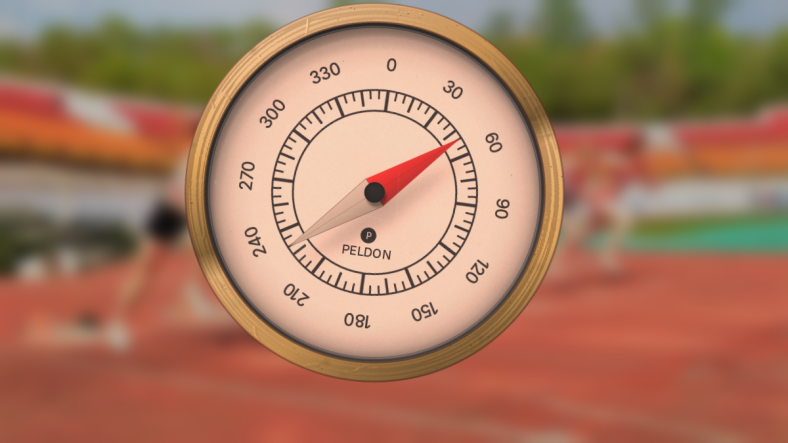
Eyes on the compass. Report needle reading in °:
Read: 50 °
